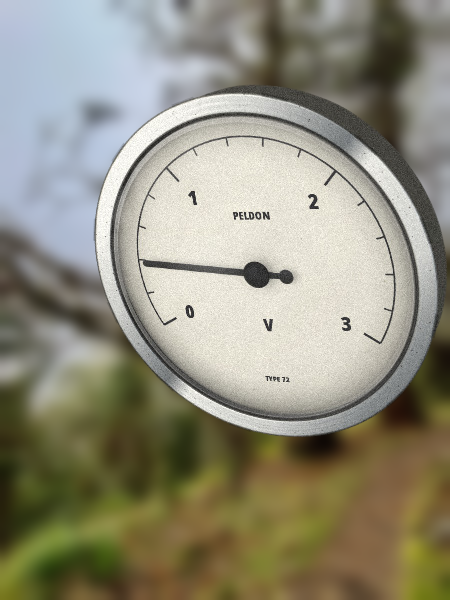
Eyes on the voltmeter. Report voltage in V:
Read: 0.4 V
